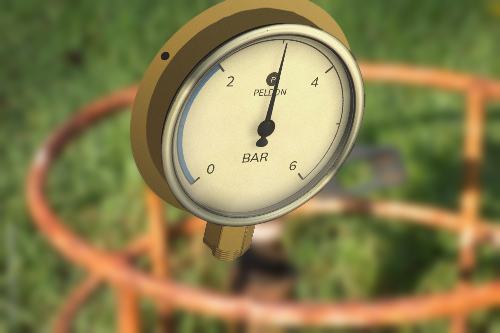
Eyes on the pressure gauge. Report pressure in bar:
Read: 3 bar
